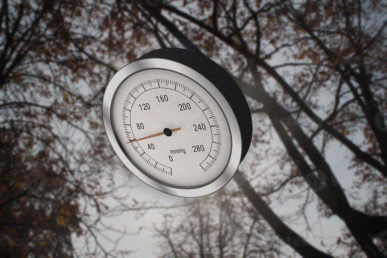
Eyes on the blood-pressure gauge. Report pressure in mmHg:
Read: 60 mmHg
